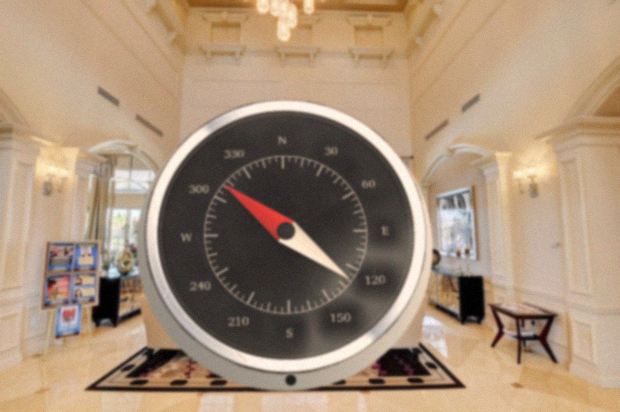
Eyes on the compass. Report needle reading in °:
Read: 310 °
